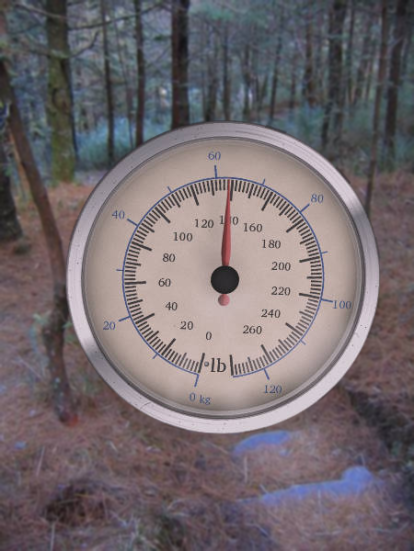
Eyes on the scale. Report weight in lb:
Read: 138 lb
